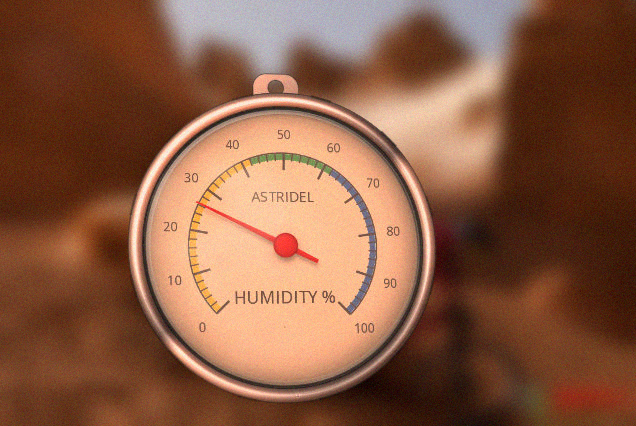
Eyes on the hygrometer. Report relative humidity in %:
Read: 26 %
